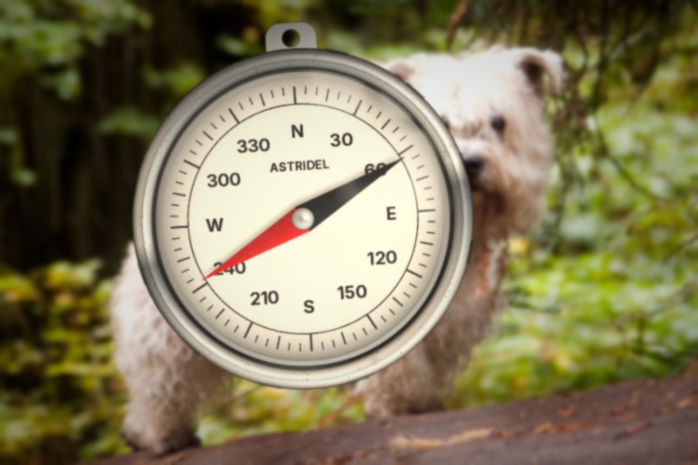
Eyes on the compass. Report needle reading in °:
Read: 242.5 °
